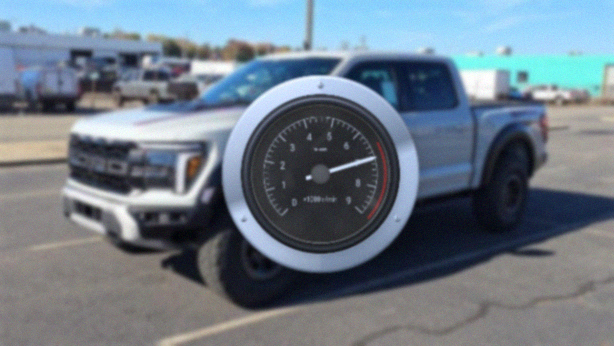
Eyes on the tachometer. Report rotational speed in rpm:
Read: 7000 rpm
